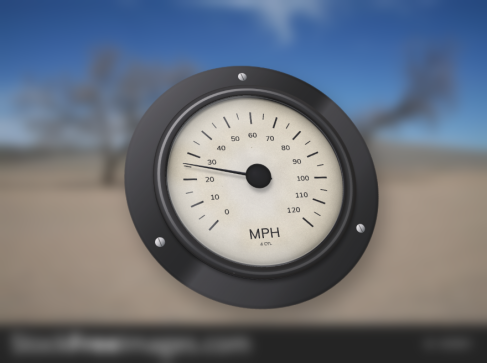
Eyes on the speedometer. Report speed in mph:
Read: 25 mph
